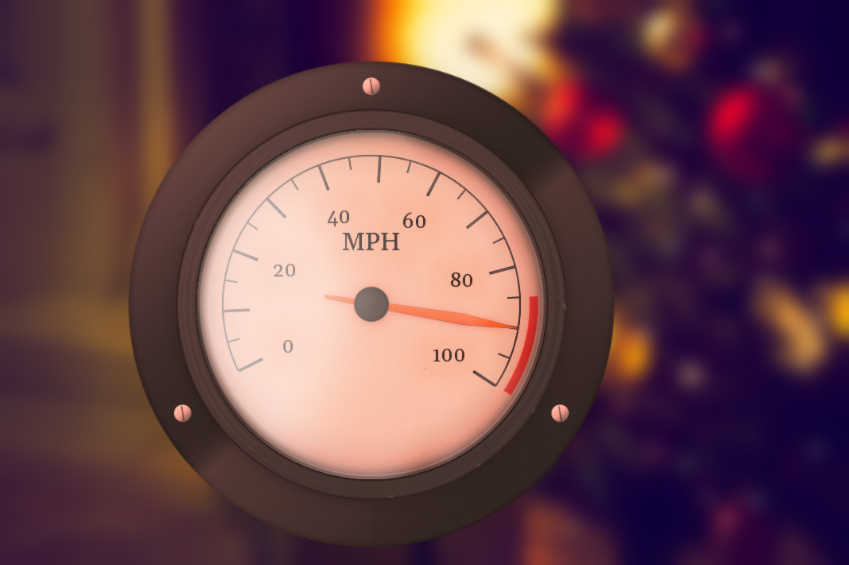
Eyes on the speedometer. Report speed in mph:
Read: 90 mph
